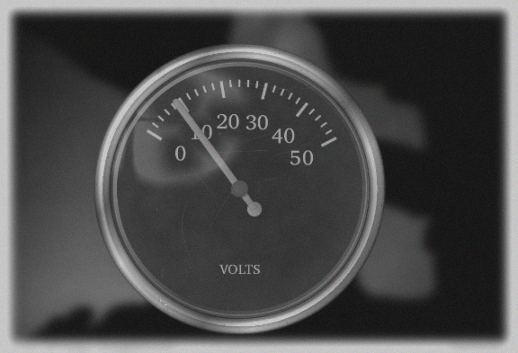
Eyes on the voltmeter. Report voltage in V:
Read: 9 V
